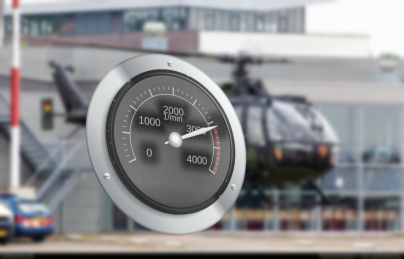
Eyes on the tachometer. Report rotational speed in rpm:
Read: 3100 rpm
